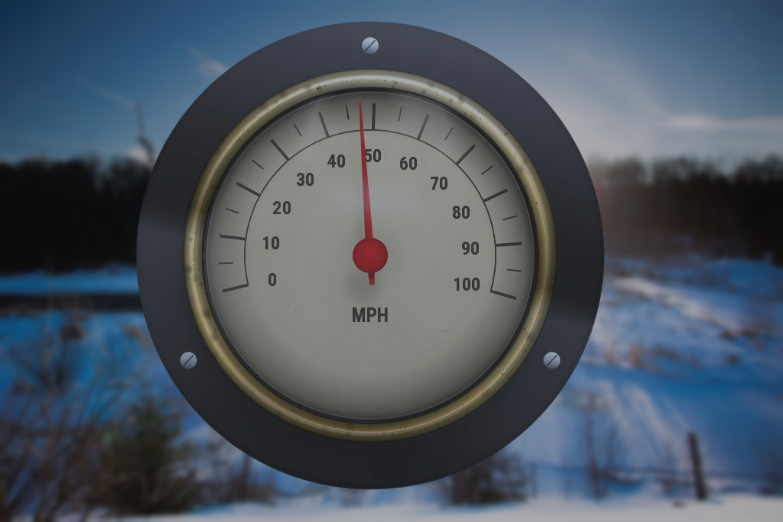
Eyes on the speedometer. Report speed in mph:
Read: 47.5 mph
